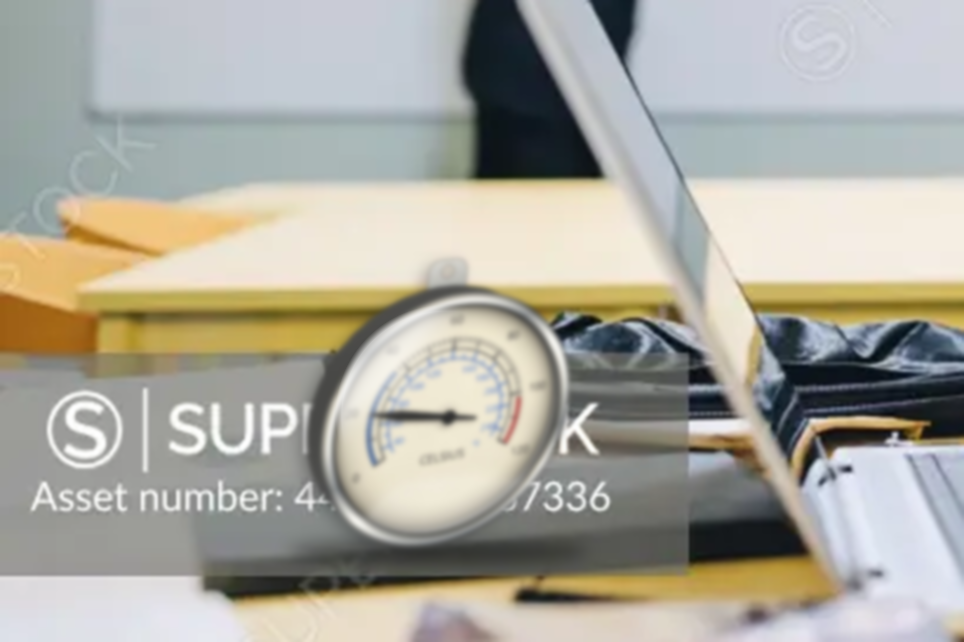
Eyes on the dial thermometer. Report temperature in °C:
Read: 20 °C
